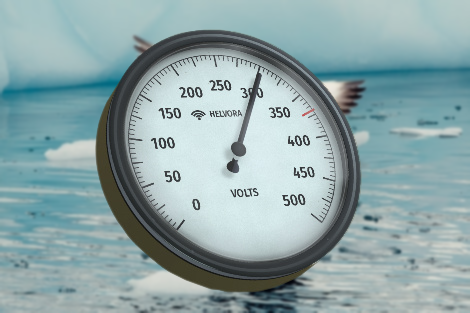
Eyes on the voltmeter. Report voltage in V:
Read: 300 V
